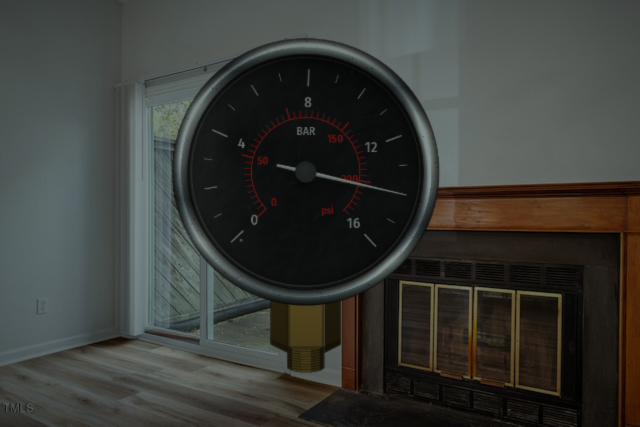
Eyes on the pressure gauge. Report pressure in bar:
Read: 14 bar
